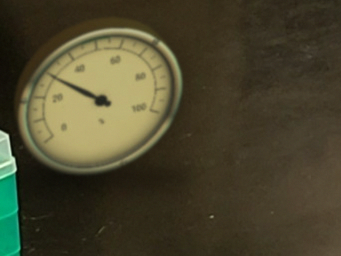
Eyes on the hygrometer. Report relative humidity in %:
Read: 30 %
